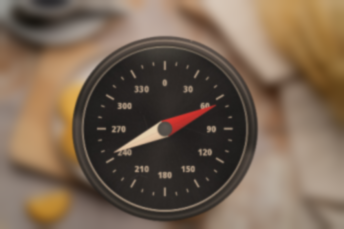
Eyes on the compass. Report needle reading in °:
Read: 65 °
